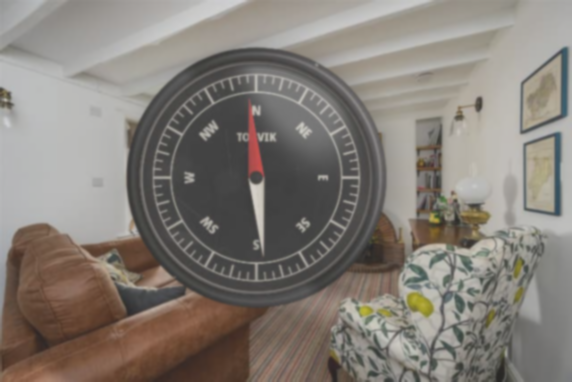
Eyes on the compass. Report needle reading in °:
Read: 355 °
